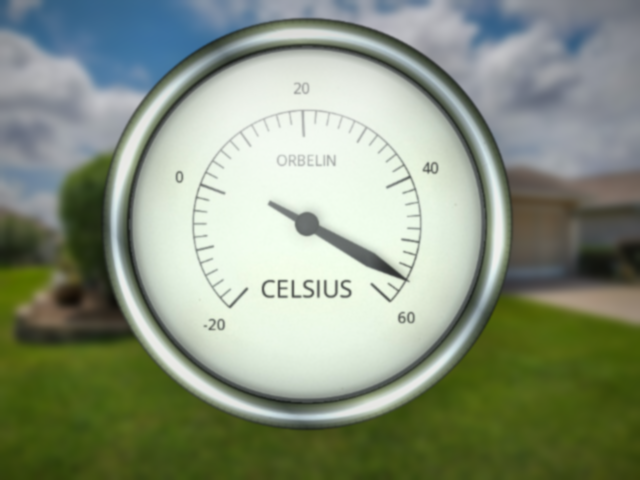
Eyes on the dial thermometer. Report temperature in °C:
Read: 56 °C
